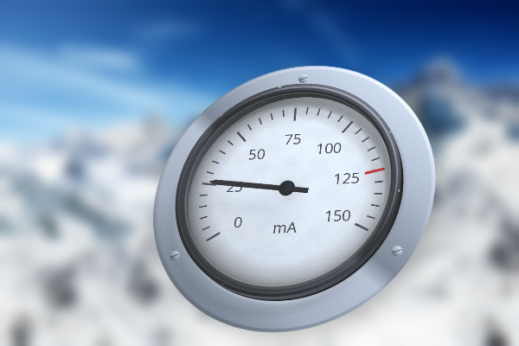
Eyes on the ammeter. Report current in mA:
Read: 25 mA
